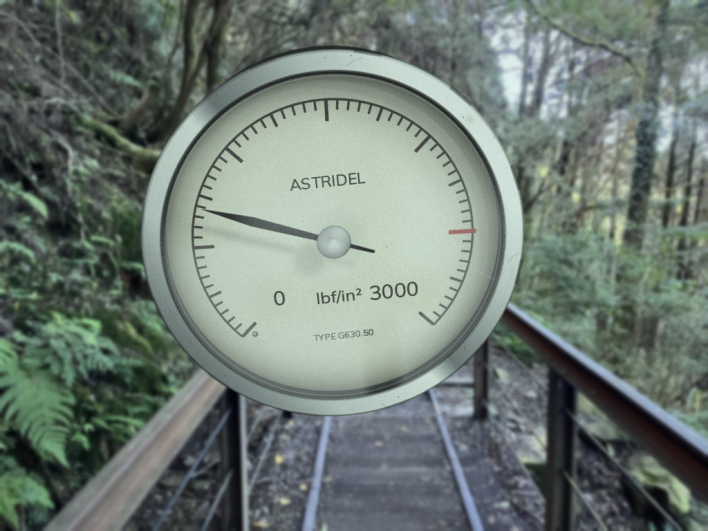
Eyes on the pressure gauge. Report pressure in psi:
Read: 700 psi
